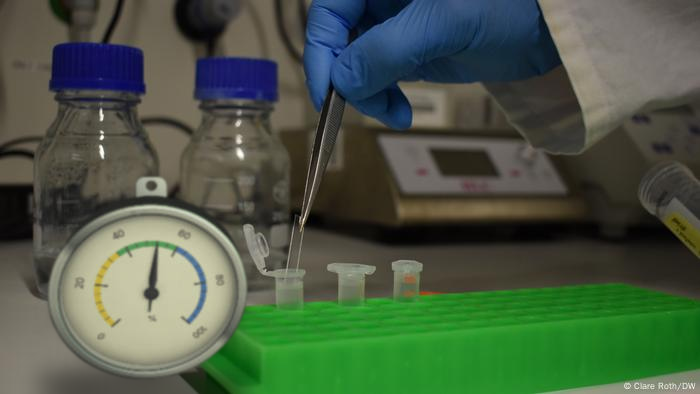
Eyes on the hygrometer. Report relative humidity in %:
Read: 52 %
